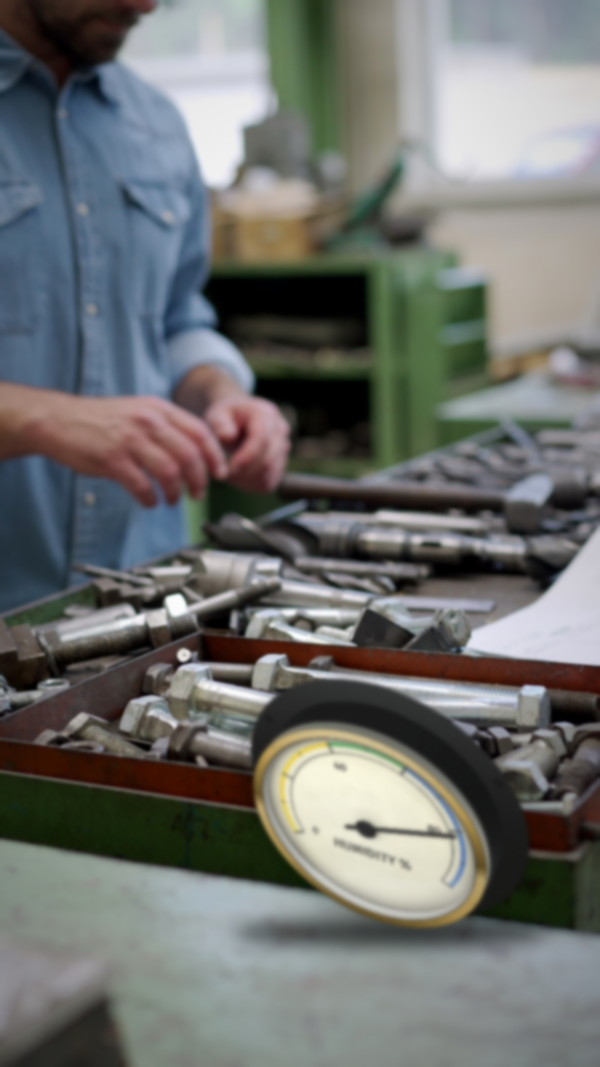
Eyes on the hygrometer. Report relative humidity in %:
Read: 80 %
